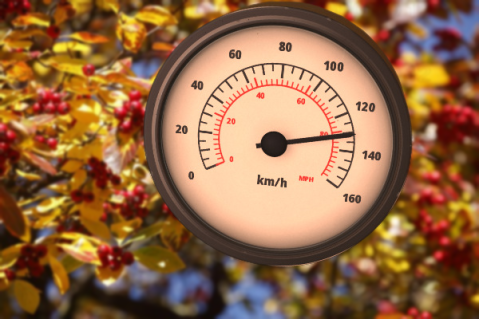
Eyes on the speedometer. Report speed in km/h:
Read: 130 km/h
